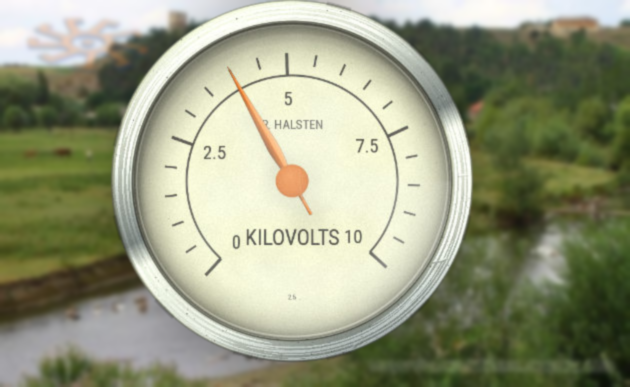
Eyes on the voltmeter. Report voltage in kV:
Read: 4 kV
